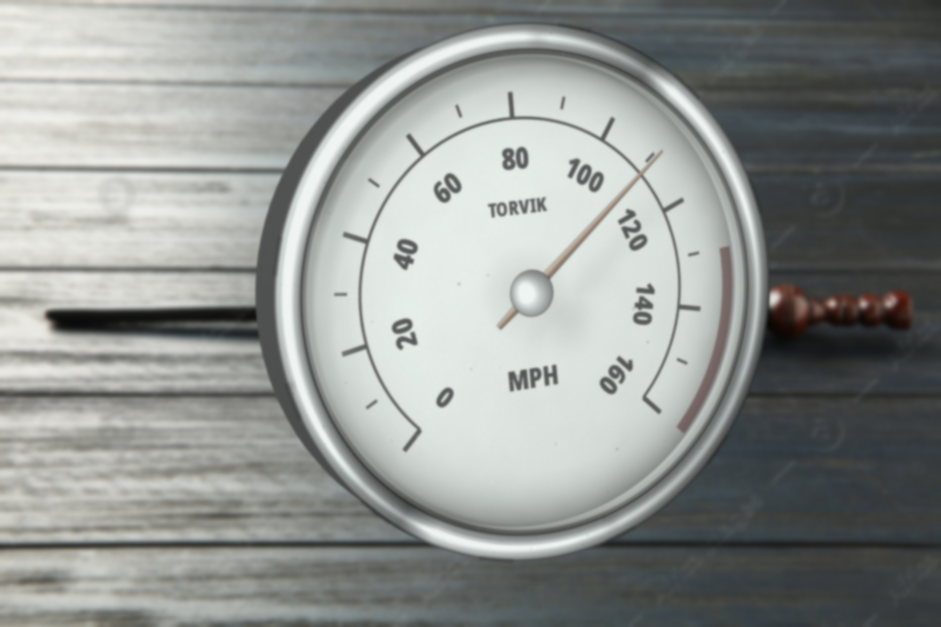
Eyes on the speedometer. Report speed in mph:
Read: 110 mph
